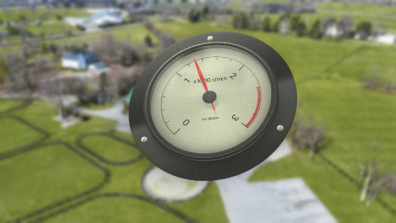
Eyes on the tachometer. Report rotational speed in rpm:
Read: 1300 rpm
